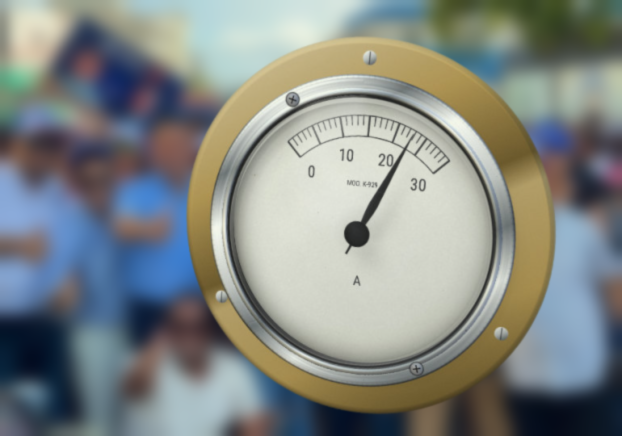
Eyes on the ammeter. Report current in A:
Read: 23 A
